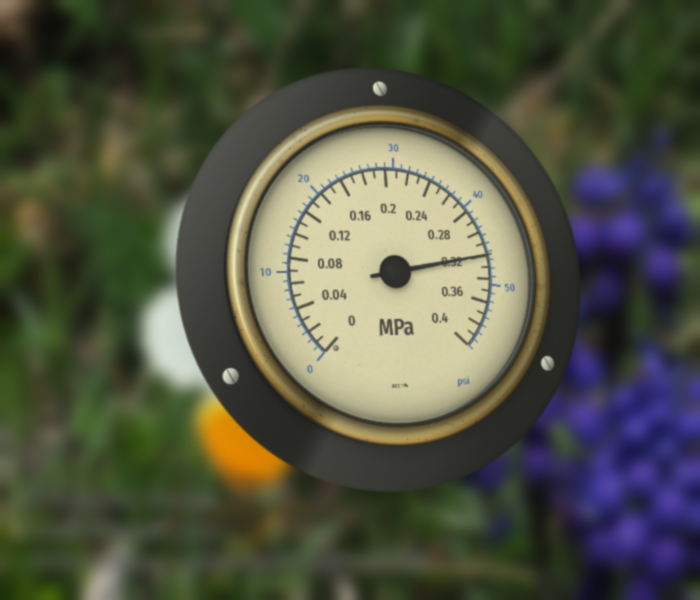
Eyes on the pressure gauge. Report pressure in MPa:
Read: 0.32 MPa
